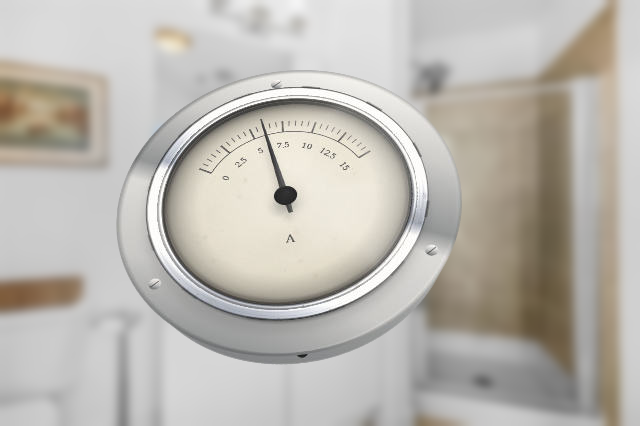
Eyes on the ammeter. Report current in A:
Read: 6 A
